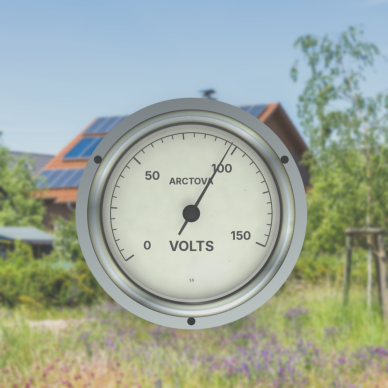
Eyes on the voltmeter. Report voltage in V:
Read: 97.5 V
